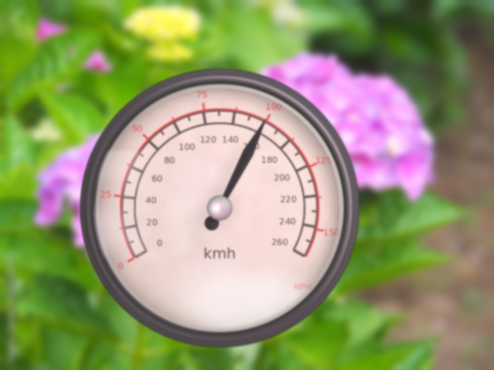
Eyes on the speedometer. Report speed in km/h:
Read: 160 km/h
